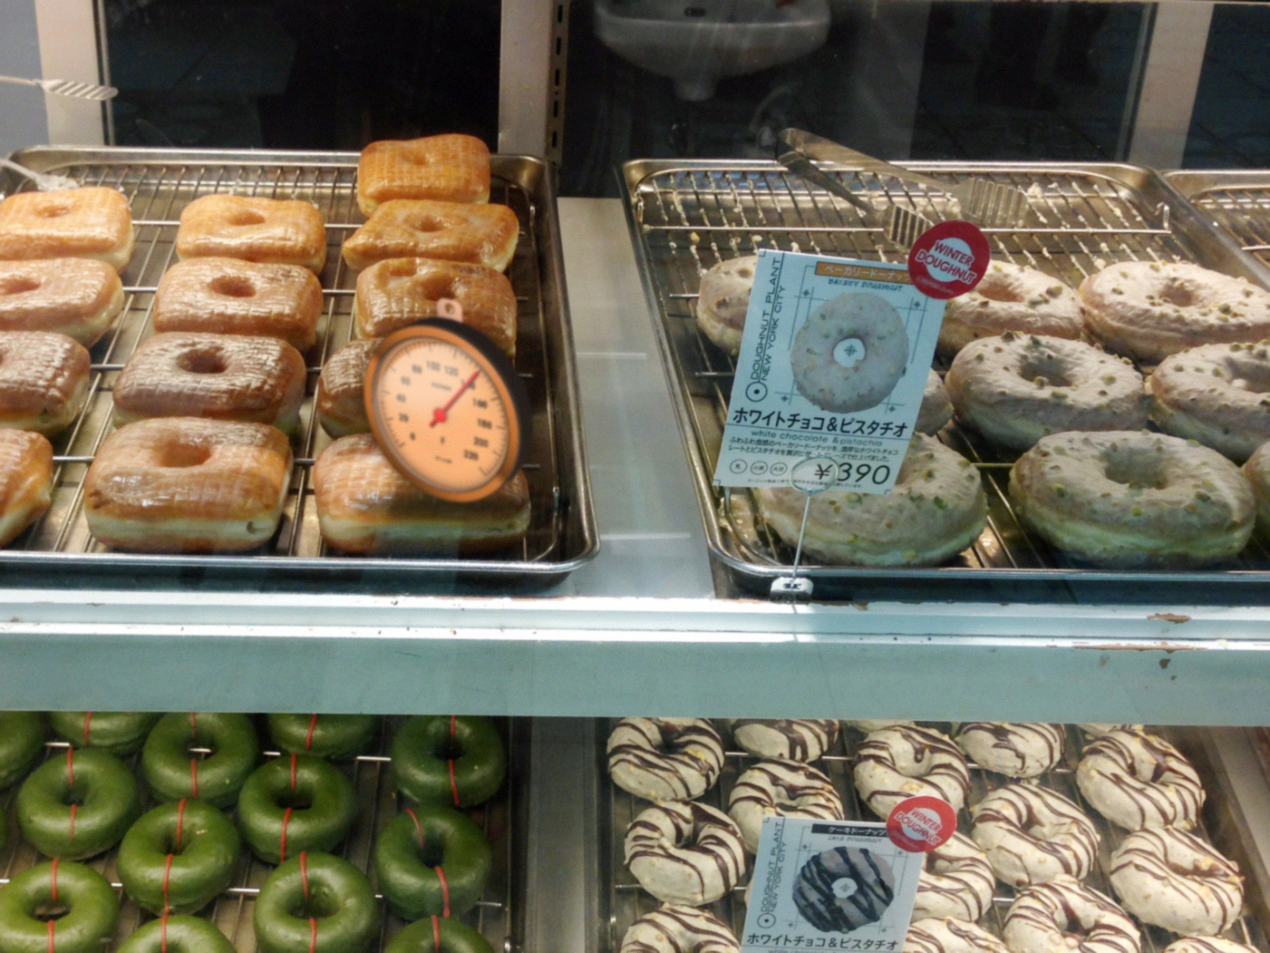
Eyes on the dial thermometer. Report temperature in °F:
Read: 140 °F
